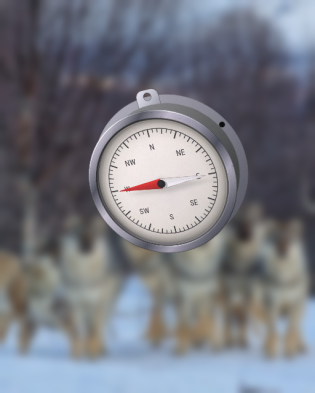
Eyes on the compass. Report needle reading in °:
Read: 270 °
